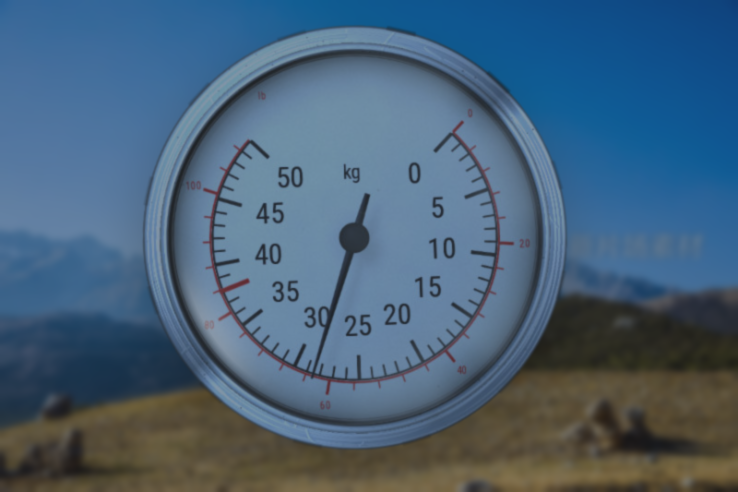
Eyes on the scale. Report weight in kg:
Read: 28.5 kg
